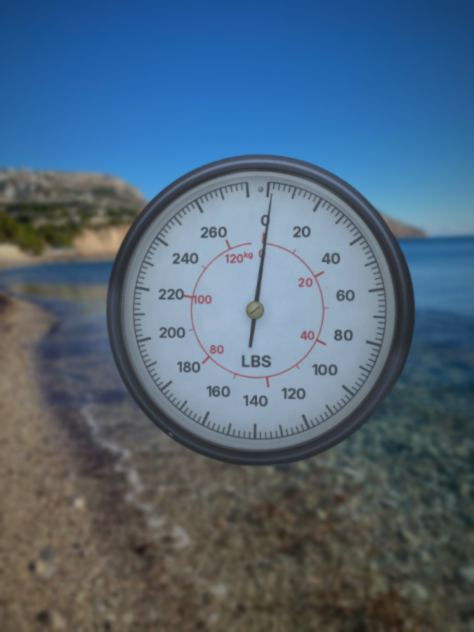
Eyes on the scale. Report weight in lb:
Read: 2 lb
